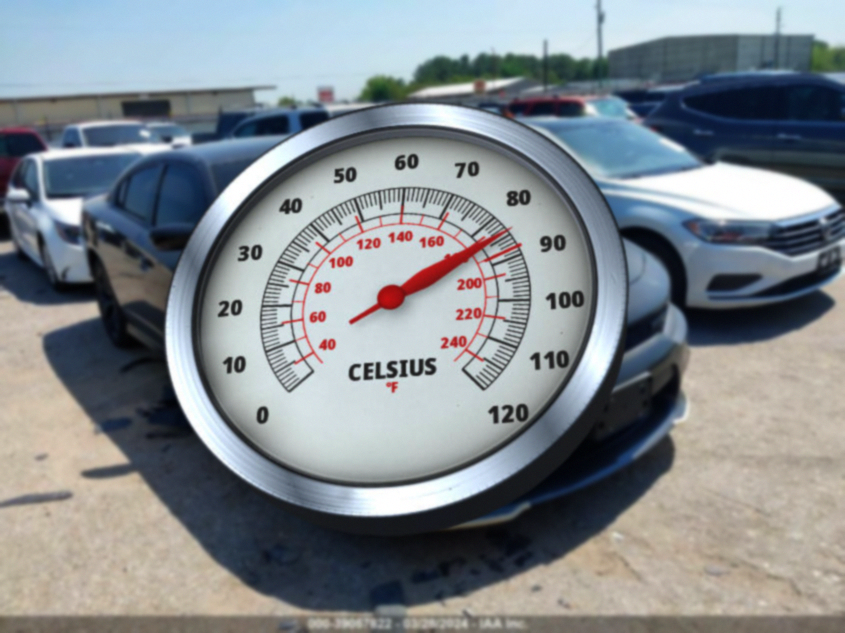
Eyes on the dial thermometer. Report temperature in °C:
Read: 85 °C
